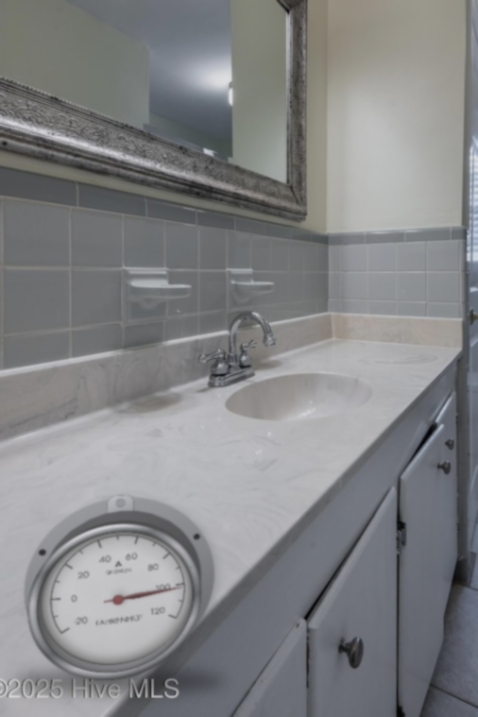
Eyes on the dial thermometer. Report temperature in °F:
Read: 100 °F
